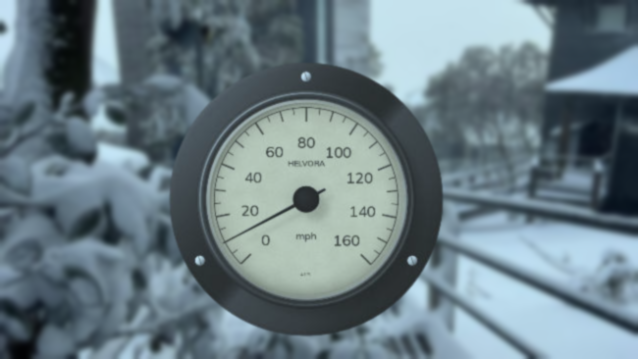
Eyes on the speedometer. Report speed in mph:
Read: 10 mph
